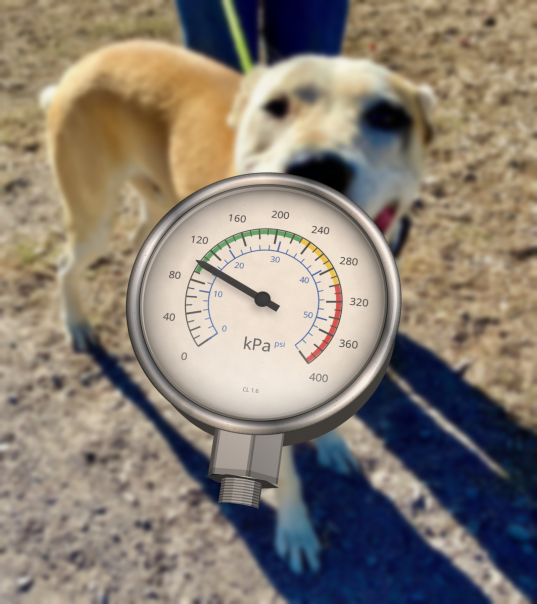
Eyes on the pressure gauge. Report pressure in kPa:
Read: 100 kPa
